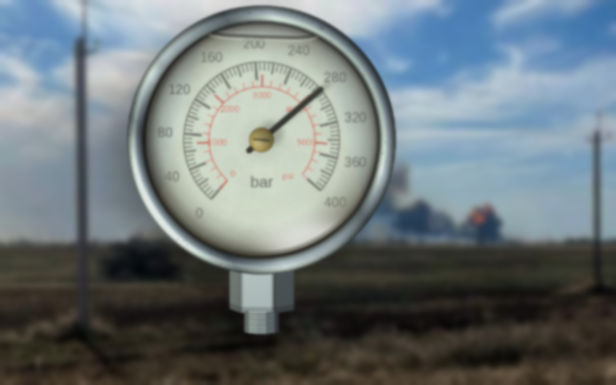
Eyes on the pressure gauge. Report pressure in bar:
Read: 280 bar
